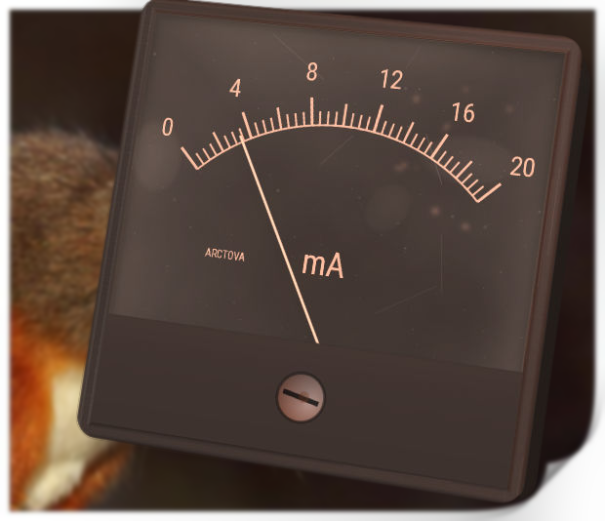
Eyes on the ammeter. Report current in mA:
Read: 3.5 mA
